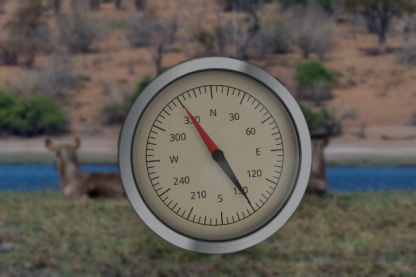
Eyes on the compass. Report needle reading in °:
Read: 330 °
